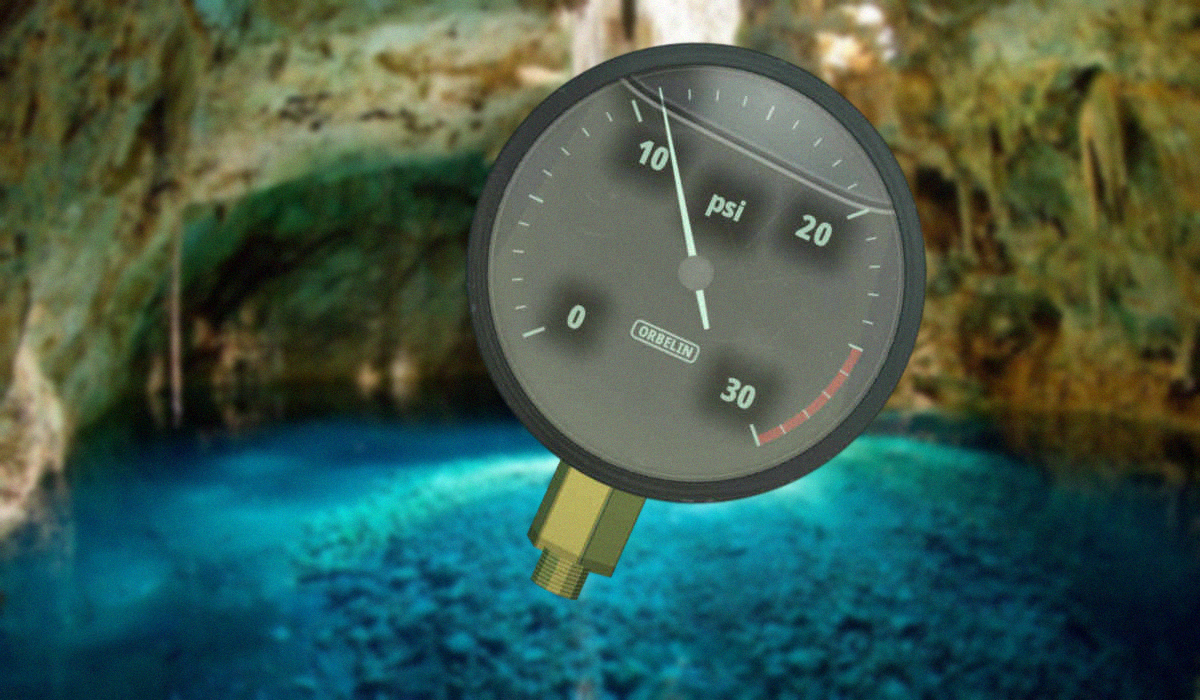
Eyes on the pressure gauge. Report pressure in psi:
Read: 11 psi
